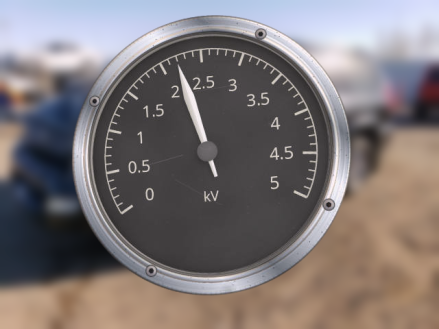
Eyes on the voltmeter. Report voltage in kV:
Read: 2.2 kV
